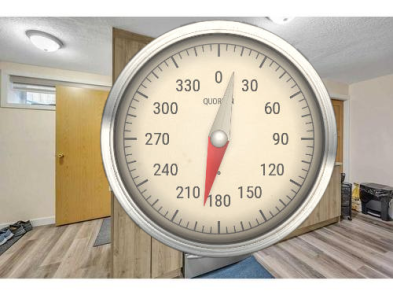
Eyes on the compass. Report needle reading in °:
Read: 192.5 °
